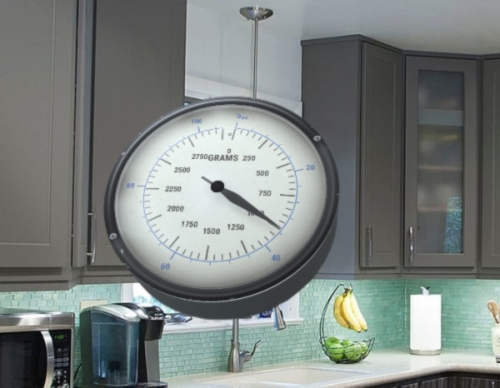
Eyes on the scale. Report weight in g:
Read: 1000 g
